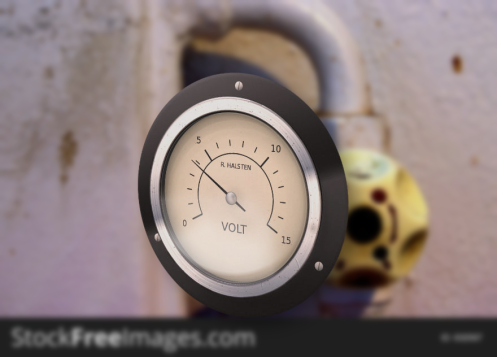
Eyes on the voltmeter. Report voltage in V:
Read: 4 V
